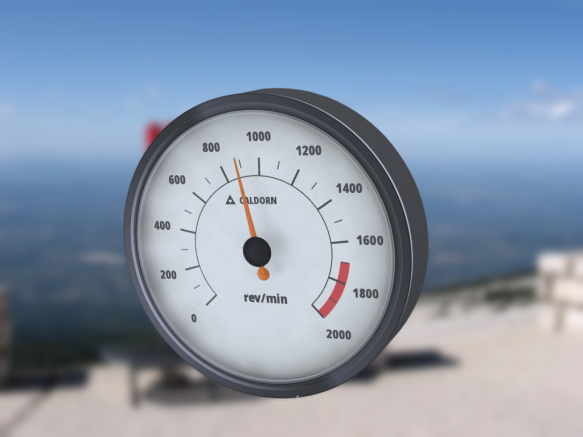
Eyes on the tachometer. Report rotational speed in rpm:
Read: 900 rpm
